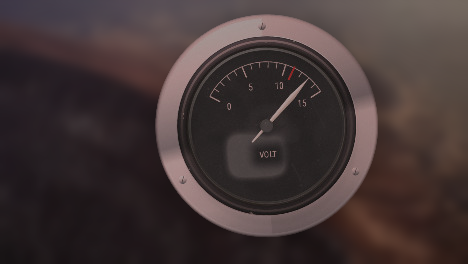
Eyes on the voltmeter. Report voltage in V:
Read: 13 V
